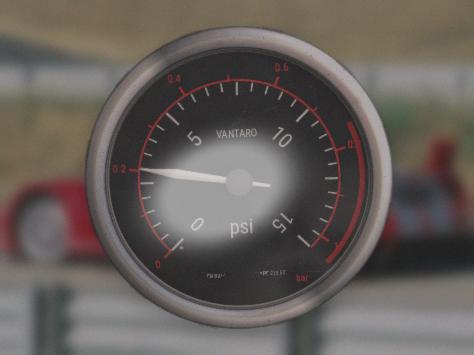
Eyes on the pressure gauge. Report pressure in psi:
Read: 3 psi
